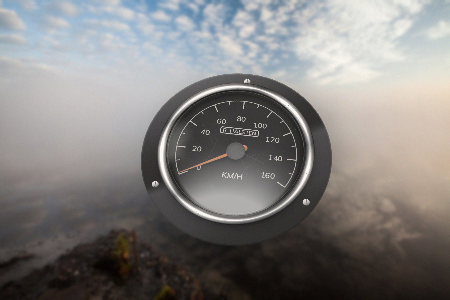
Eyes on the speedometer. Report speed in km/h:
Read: 0 km/h
